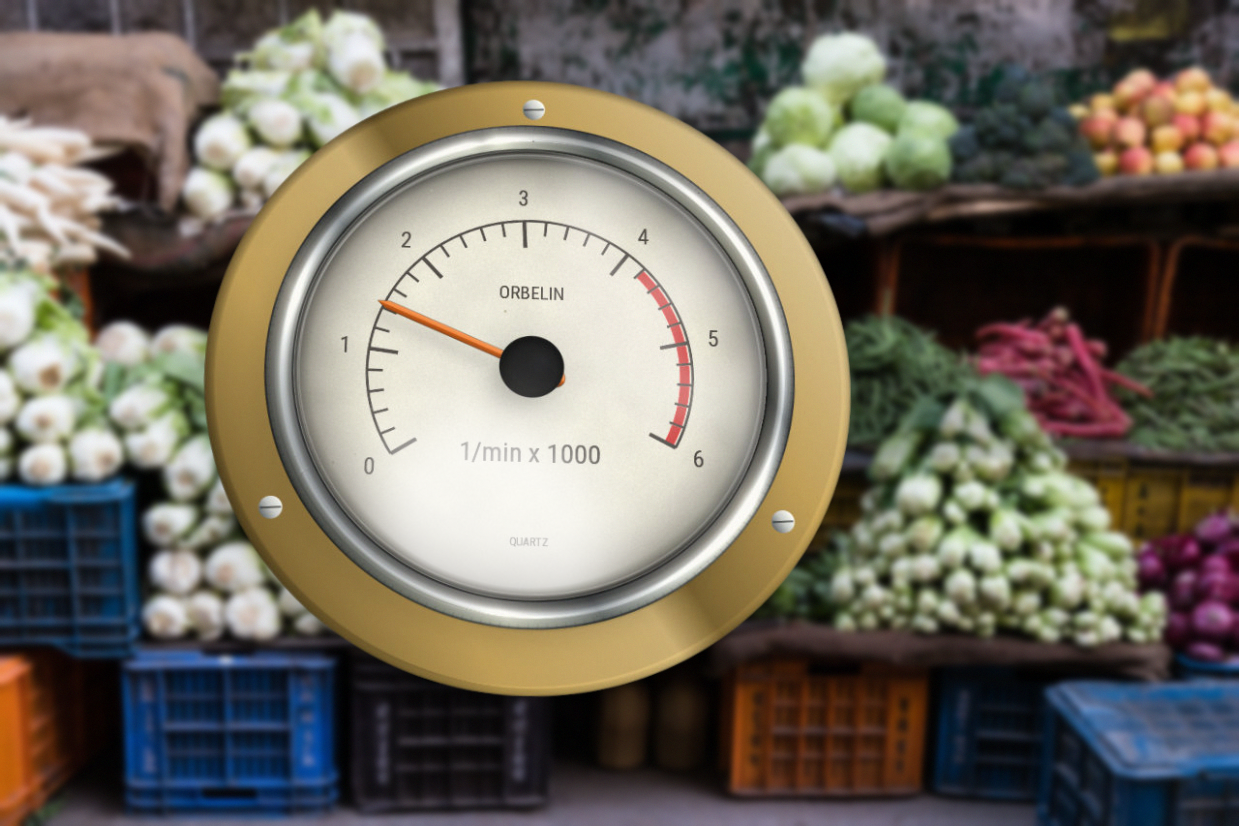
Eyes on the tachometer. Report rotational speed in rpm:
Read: 1400 rpm
